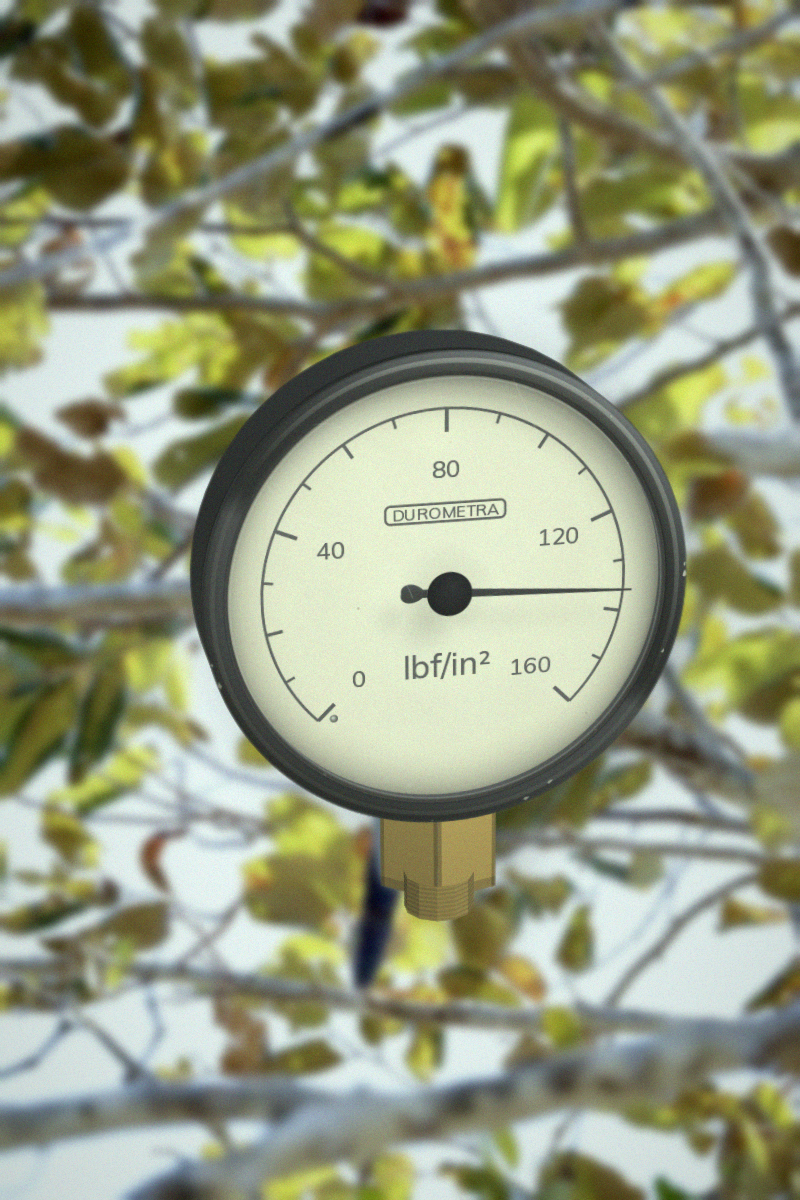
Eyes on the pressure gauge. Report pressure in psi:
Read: 135 psi
